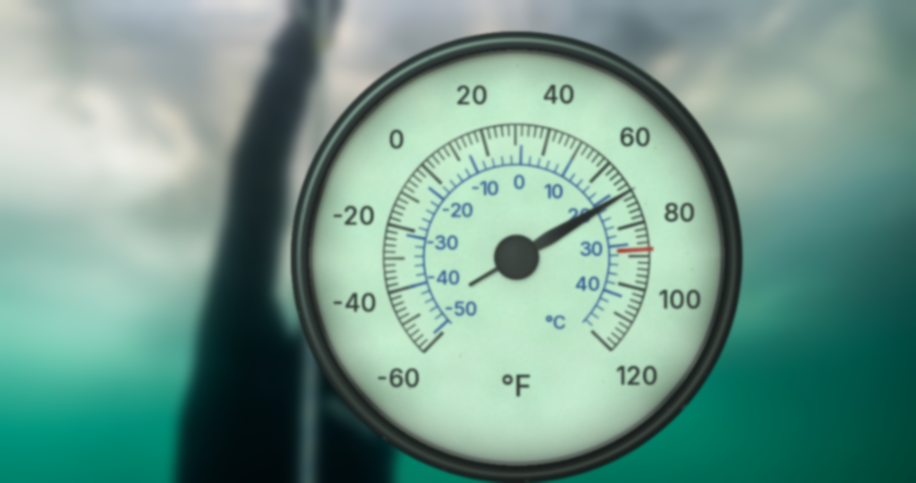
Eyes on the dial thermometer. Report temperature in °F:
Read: 70 °F
